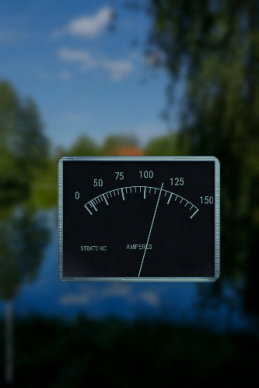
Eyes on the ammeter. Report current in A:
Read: 115 A
